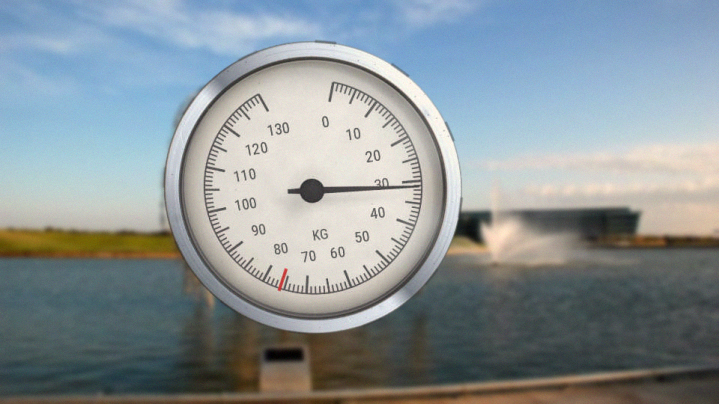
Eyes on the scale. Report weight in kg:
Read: 31 kg
